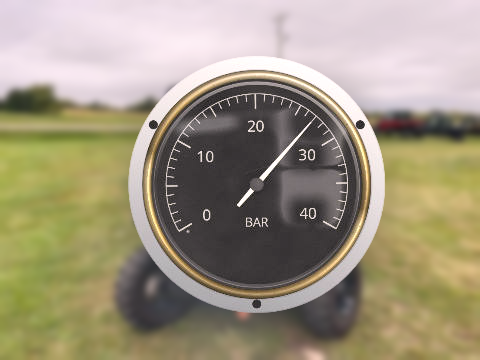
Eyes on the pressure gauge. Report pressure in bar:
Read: 27 bar
